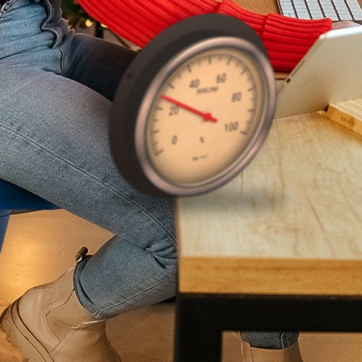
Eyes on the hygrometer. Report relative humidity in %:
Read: 25 %
